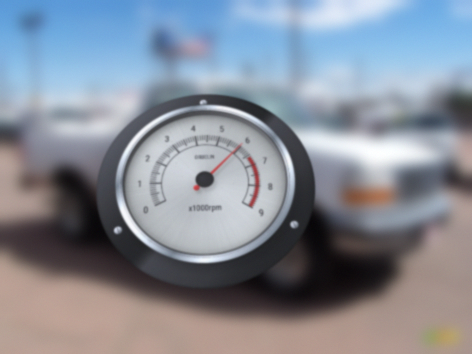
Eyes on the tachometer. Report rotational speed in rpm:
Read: 6000 rpm
